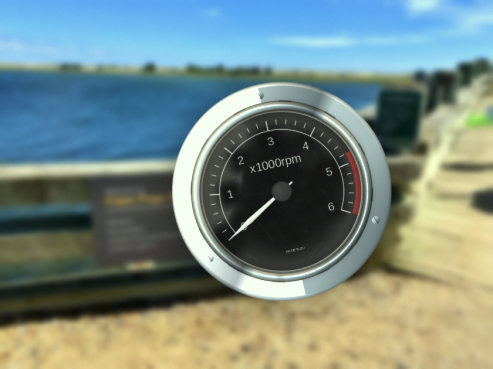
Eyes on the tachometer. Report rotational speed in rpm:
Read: 0 rpm
